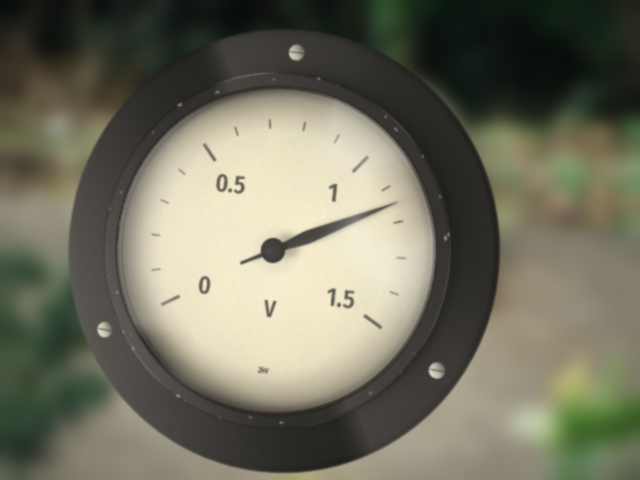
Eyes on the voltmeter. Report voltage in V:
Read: 1.15 V
